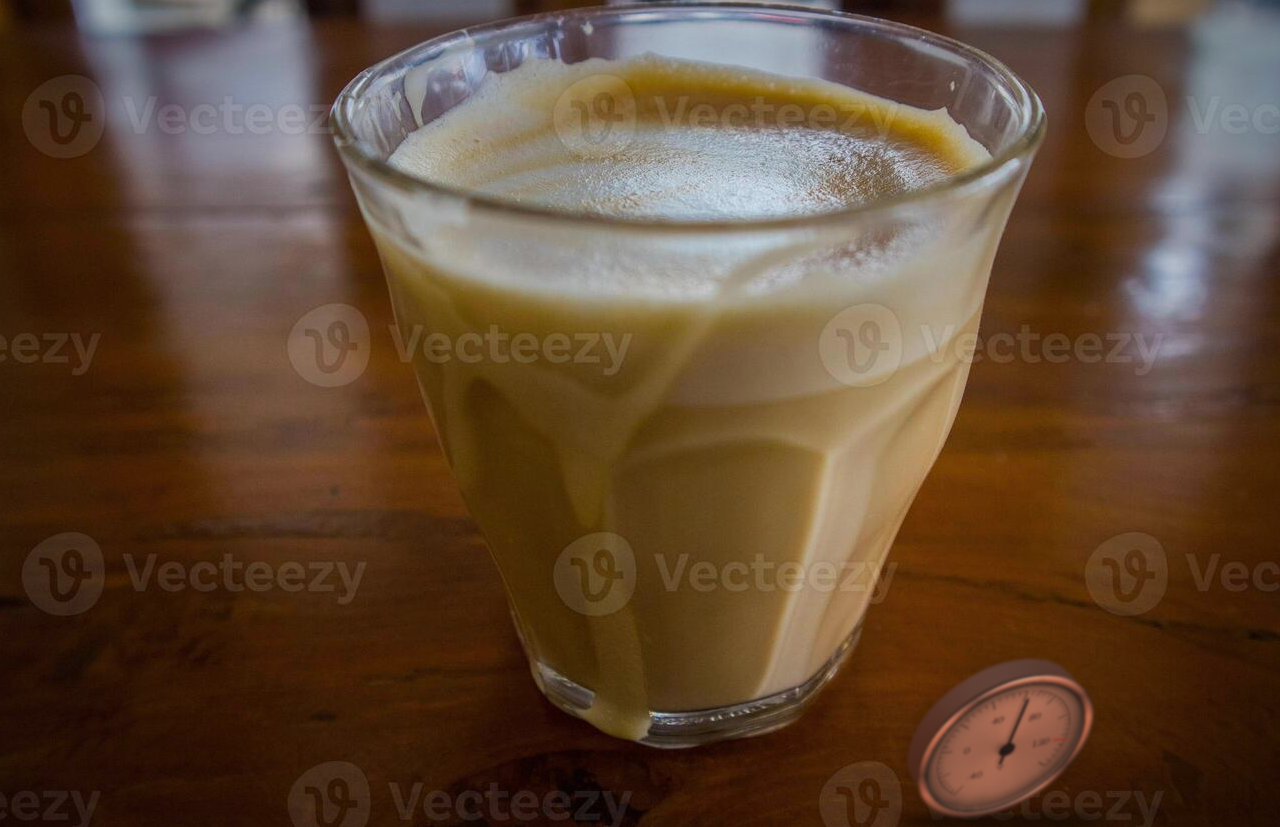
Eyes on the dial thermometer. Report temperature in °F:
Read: 60 °F
